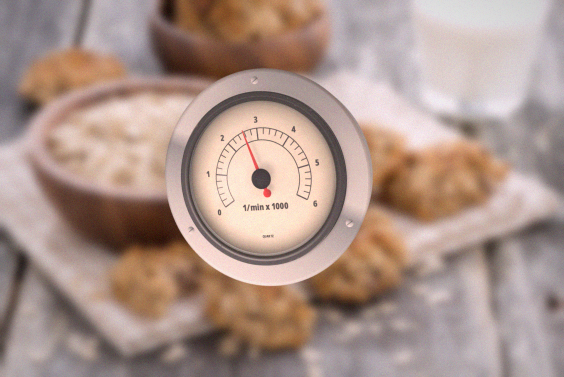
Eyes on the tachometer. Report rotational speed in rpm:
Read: 2600 rpm
